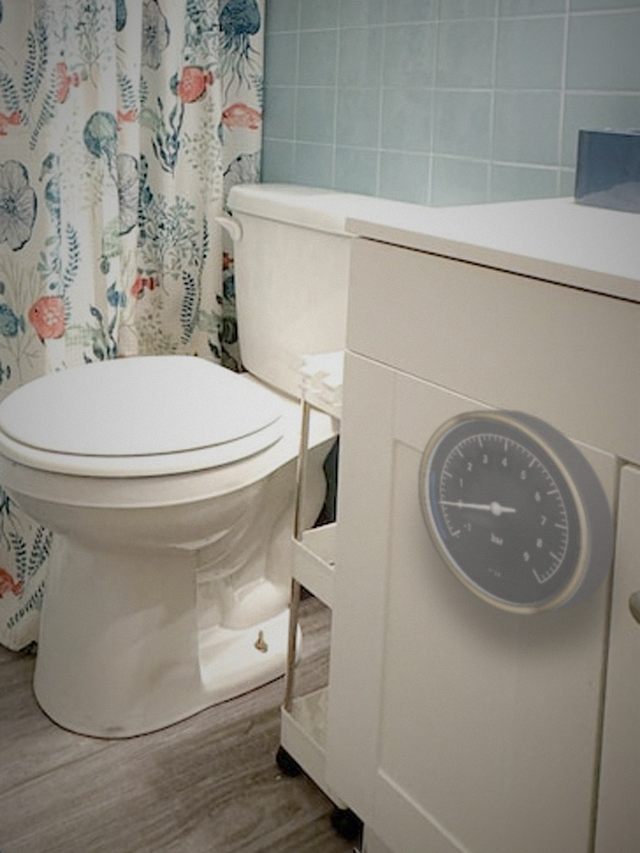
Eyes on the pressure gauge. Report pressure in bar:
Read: 0 bar
